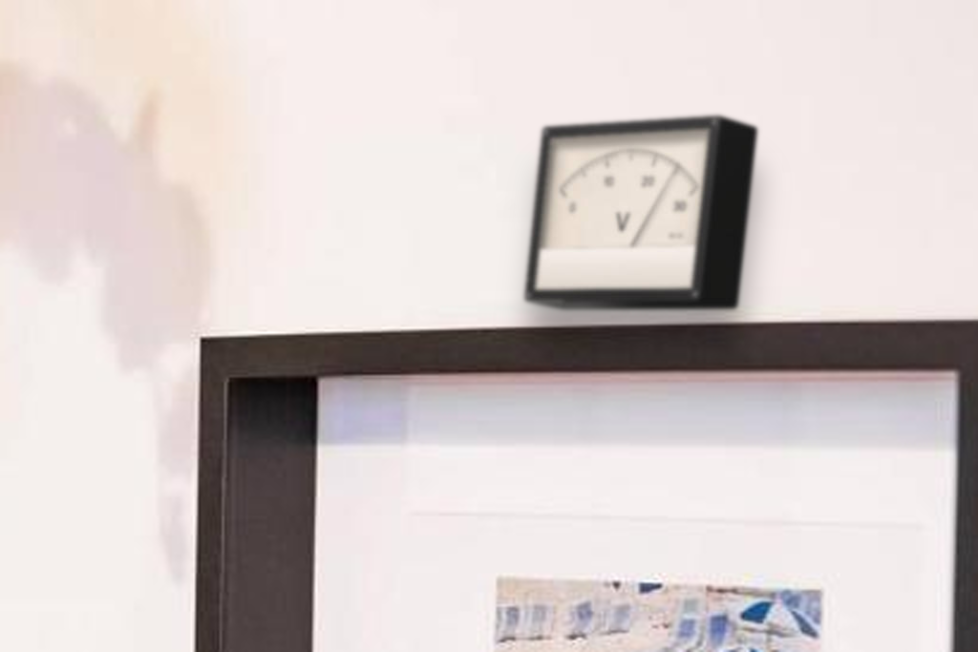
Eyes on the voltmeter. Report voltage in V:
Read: 25 V
